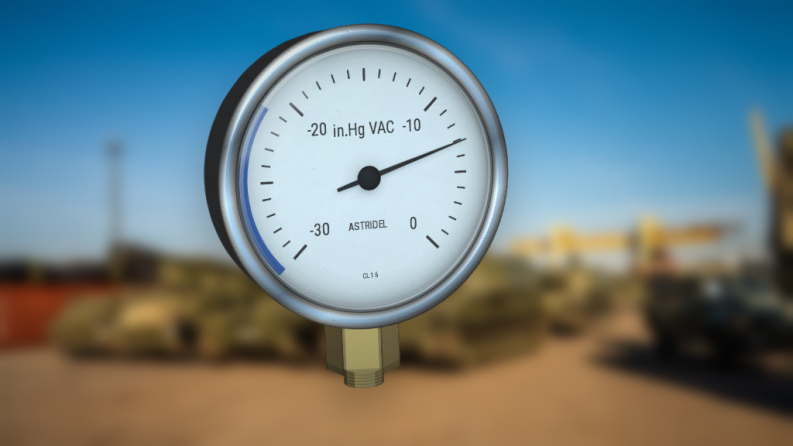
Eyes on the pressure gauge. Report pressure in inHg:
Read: -7 inHg
